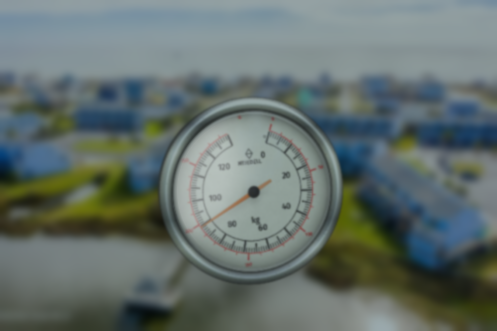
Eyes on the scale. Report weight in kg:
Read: 90 kg
